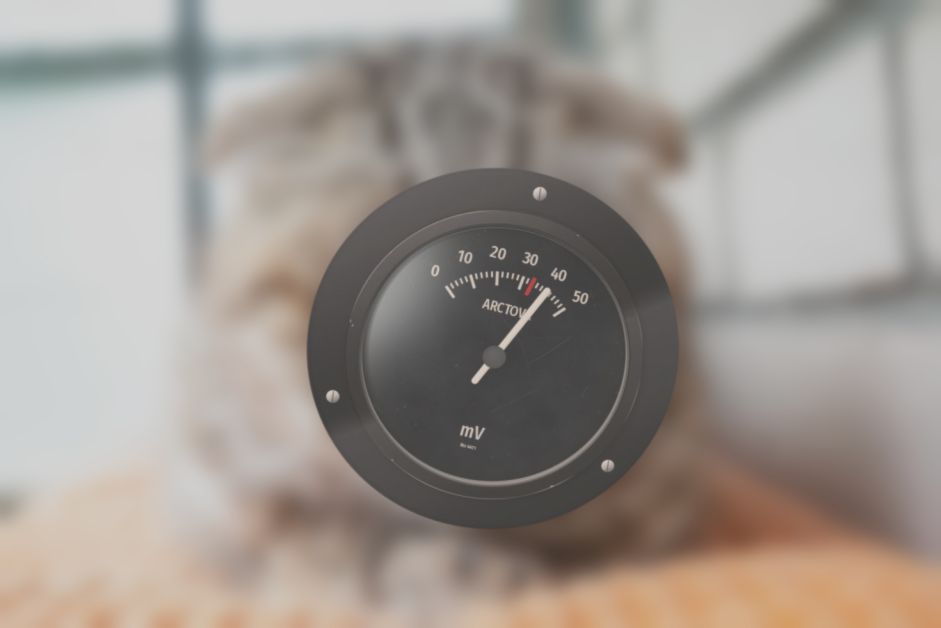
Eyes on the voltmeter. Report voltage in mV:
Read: 40 mV
